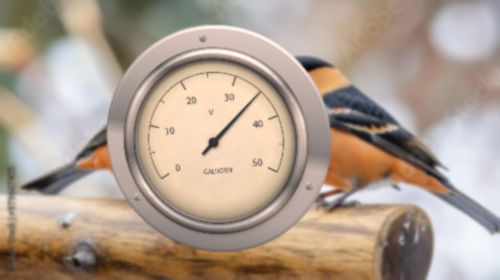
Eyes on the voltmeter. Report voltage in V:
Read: 35 V
